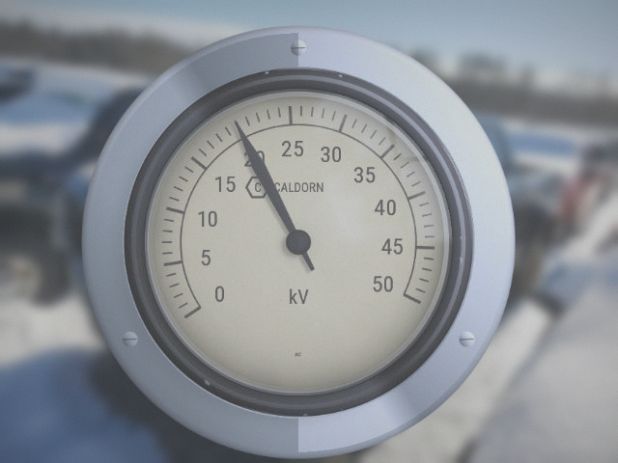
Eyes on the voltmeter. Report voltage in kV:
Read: 20 kV
